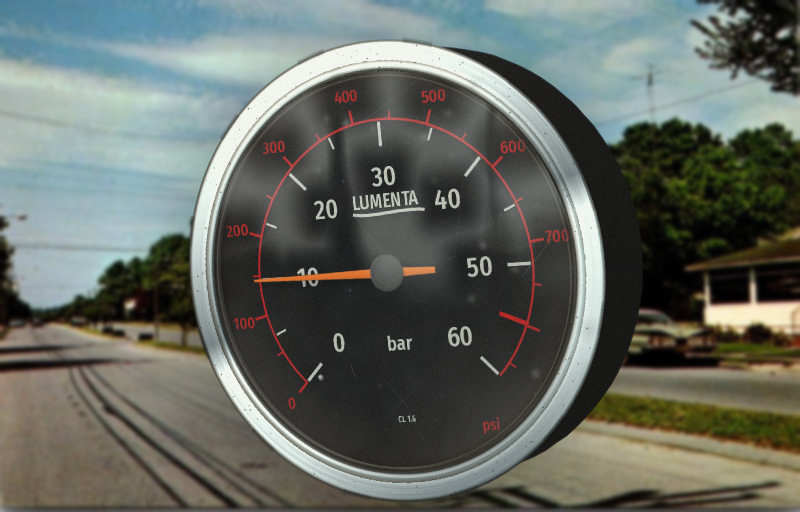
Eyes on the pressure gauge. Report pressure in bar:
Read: 10 bar
